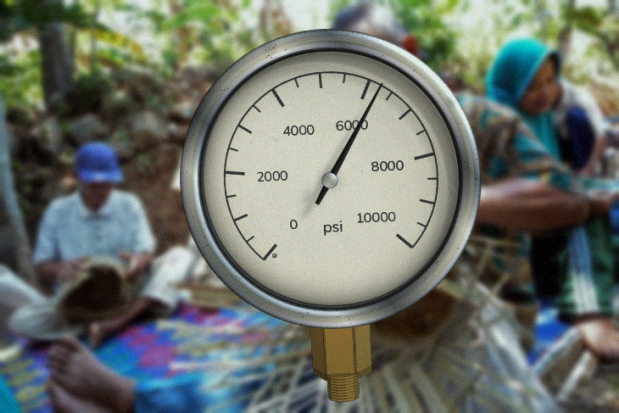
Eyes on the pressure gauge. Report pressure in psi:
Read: 6250 psi
